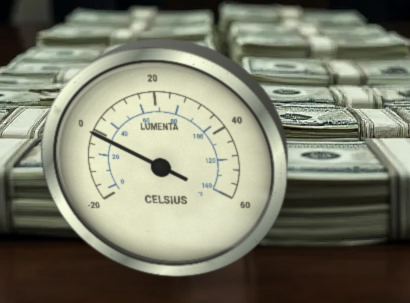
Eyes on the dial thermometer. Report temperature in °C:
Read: 0 °C
